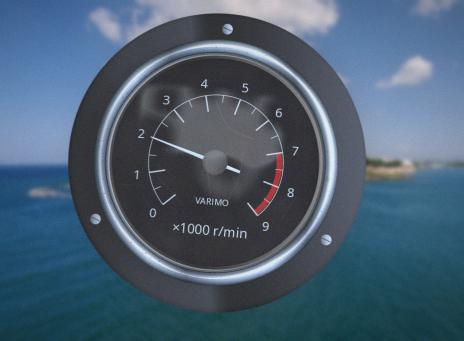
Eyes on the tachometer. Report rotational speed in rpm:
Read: 2000 rpm
